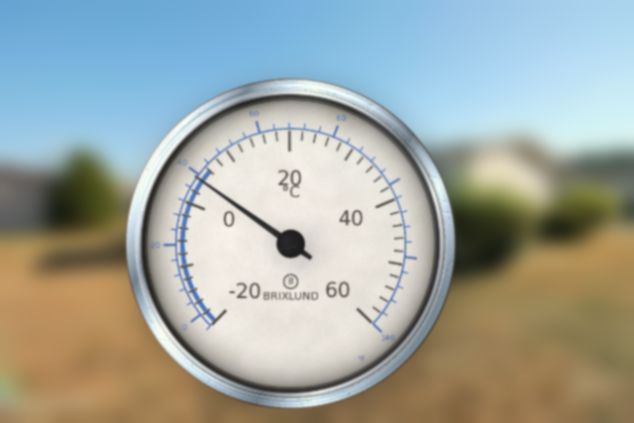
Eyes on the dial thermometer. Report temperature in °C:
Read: 4 °C
